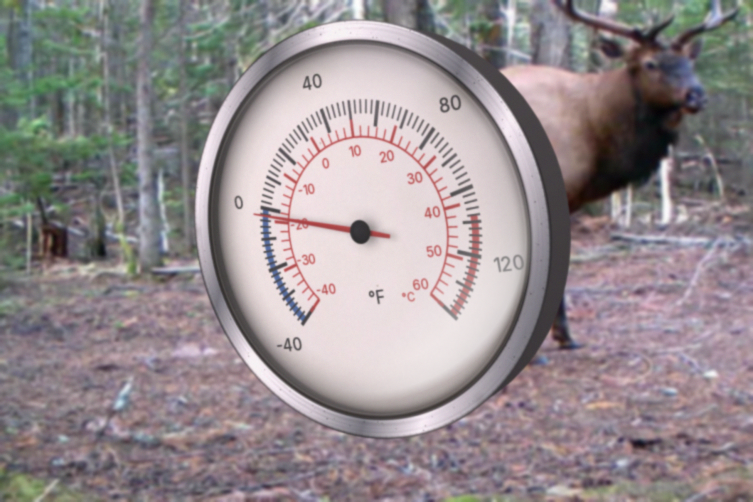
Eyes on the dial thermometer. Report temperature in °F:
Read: -2 °F
